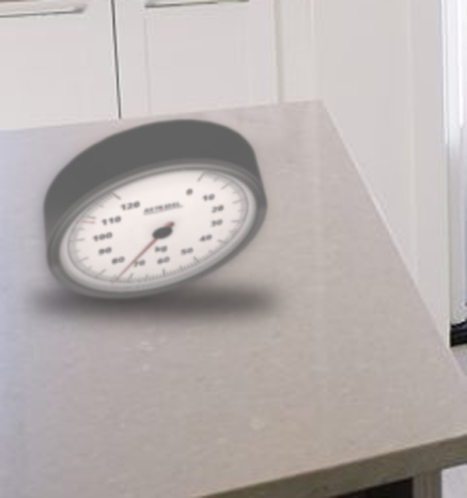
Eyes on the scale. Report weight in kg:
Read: 75 kg
